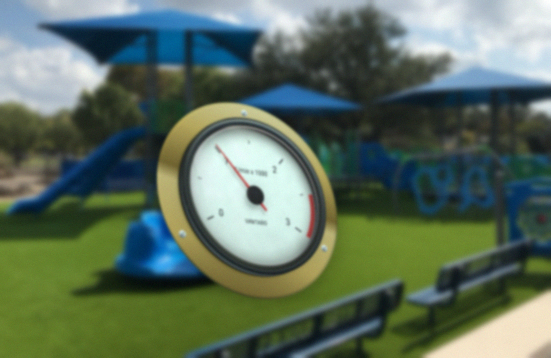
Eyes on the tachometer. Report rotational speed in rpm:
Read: 1000 rpm
